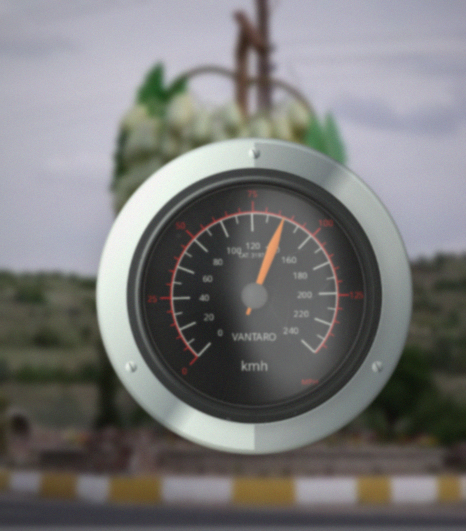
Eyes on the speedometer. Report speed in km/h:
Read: 140 km/h
